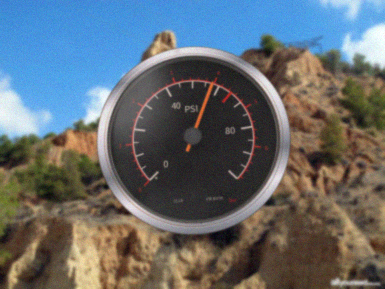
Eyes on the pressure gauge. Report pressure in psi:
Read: 57.5 psi
